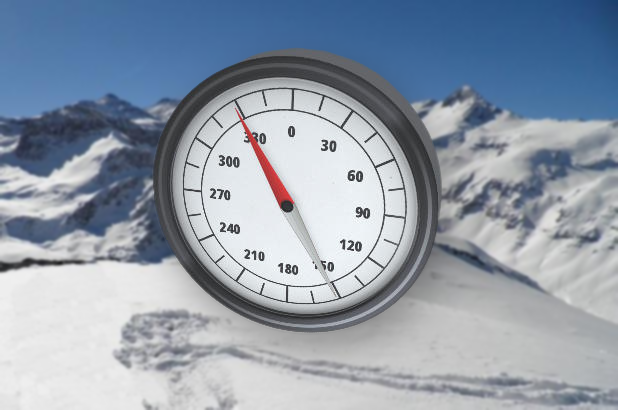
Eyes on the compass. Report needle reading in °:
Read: 330 °
